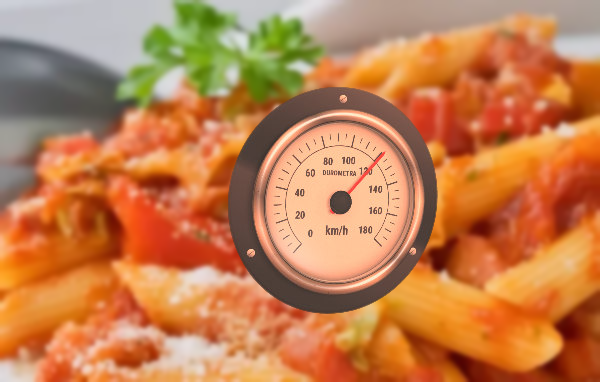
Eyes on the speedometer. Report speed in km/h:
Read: 120 km/h
